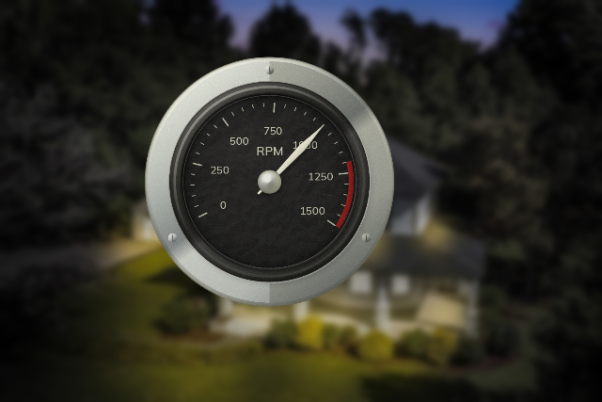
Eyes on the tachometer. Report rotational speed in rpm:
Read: 1000 rpm
